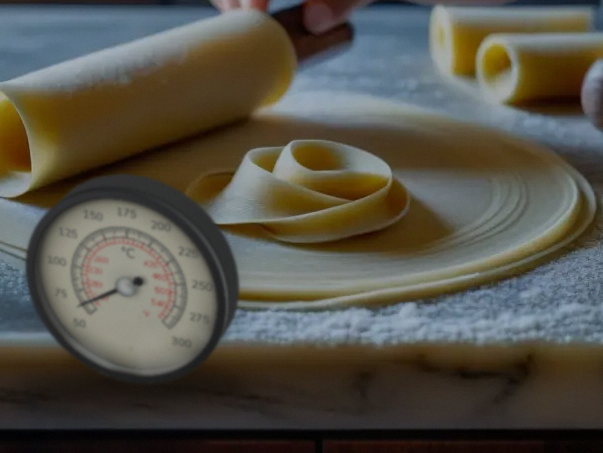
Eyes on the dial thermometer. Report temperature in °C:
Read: 62.5 °C
